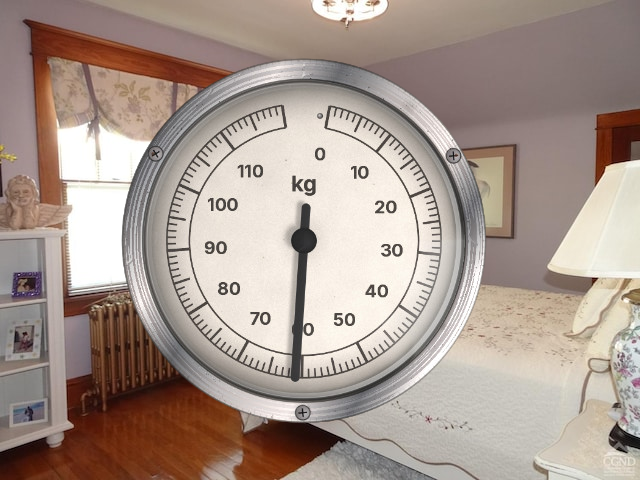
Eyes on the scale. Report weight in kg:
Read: 61 kg
